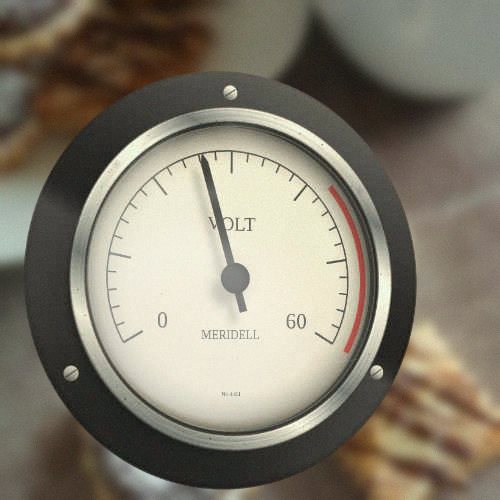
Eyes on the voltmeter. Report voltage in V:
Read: 26 V
